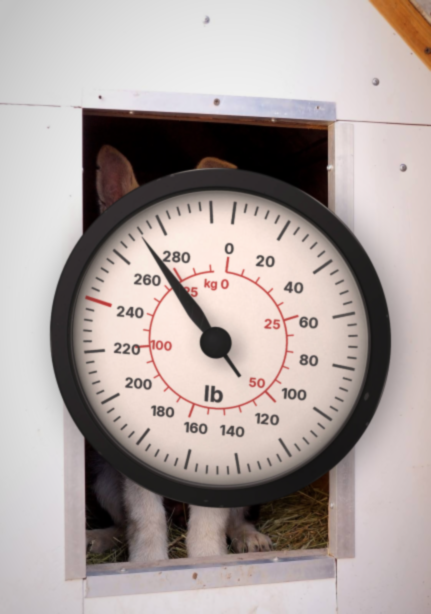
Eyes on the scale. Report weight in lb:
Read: 272 lb
